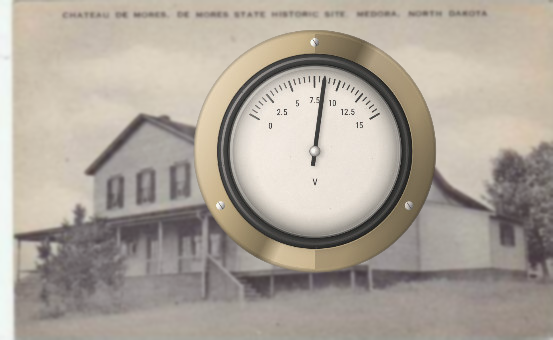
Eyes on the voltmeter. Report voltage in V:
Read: 8.5 V
